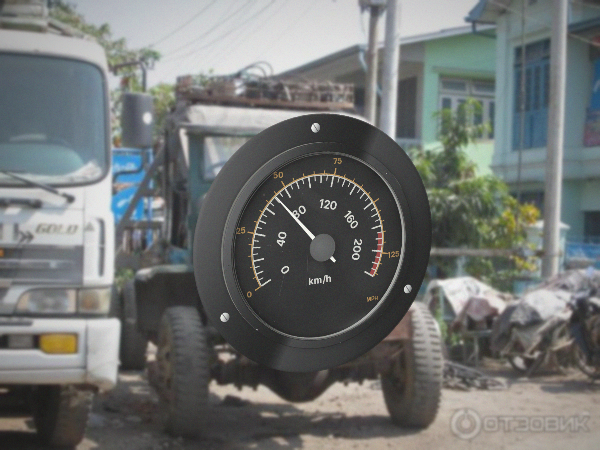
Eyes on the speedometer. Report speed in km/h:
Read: 70 km/h
